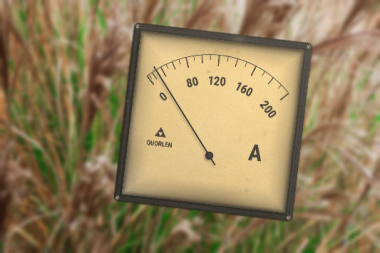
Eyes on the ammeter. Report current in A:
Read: 30 A
